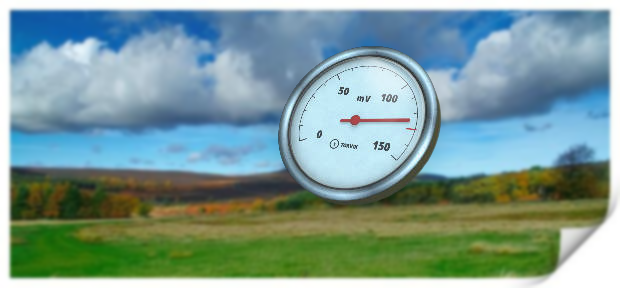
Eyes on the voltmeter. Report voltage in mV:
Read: 125 mV
